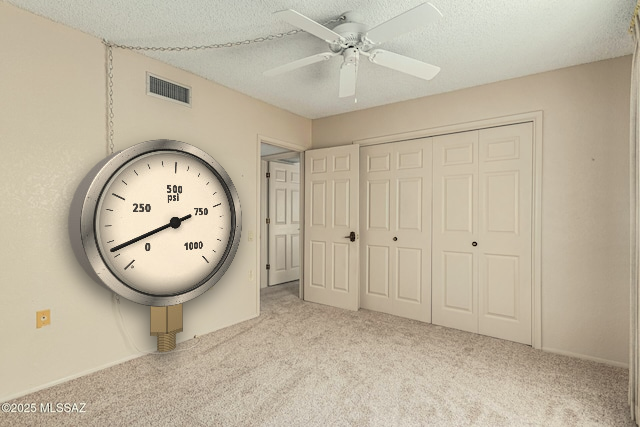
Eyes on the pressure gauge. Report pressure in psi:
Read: 75 psi
